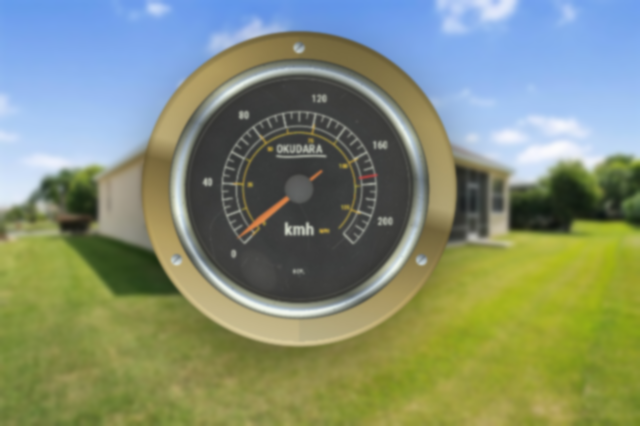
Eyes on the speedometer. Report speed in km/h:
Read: 5 km/h
